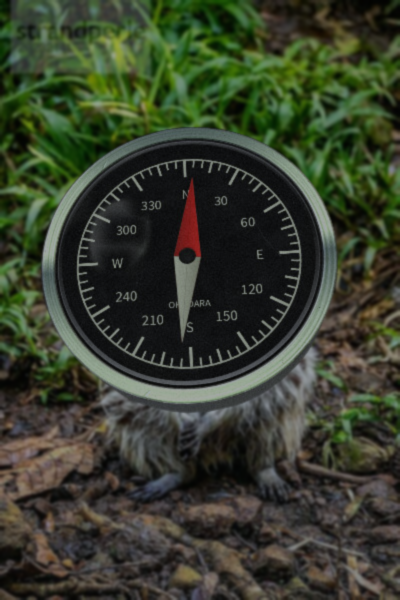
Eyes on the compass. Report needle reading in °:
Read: 5 °
